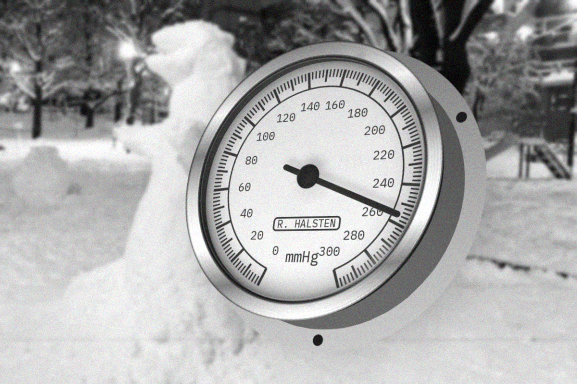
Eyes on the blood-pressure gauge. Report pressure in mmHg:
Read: 256 mmHg
